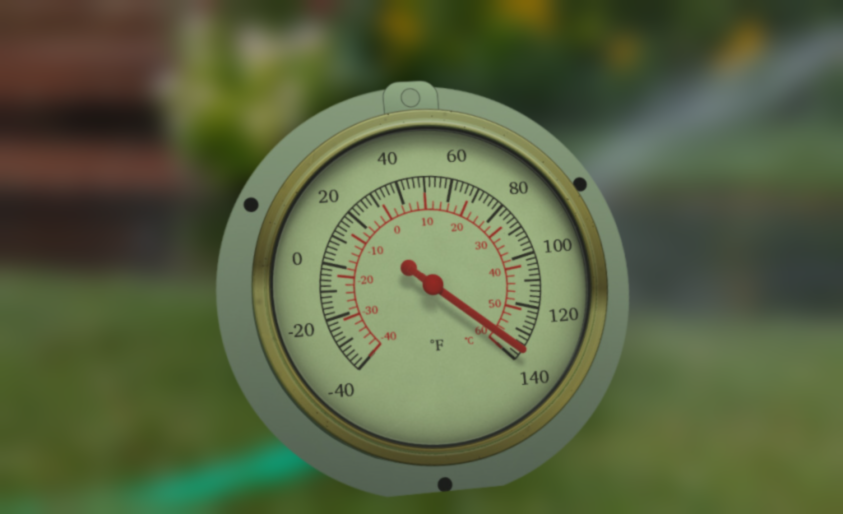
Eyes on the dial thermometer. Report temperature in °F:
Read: 136 °F
